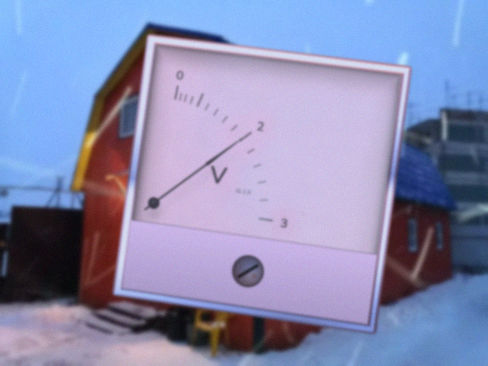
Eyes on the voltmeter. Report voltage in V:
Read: 2 V
